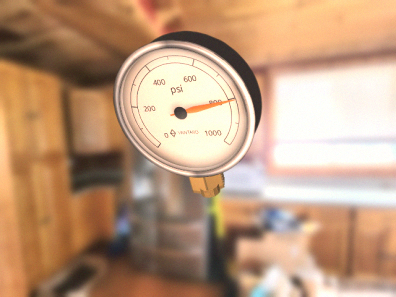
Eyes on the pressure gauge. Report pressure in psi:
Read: 800 psi
